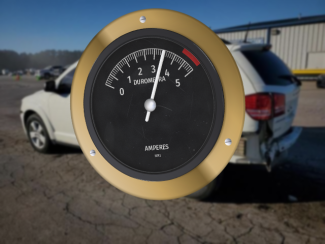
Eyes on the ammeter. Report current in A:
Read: 3.5 A
